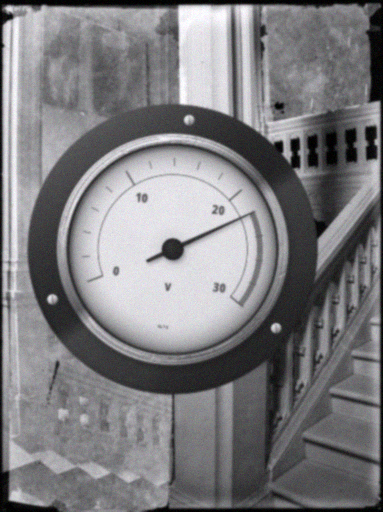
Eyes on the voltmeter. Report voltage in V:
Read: 22 V
